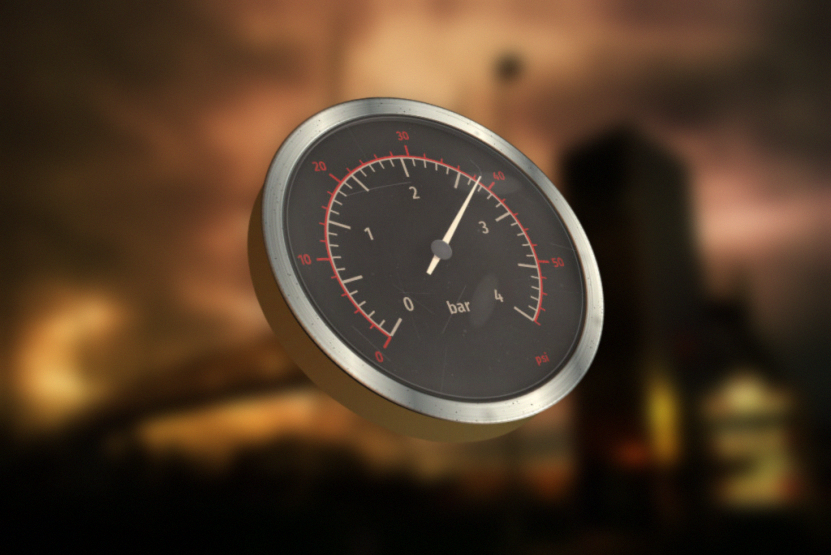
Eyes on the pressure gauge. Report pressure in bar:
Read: 2.65 bar
